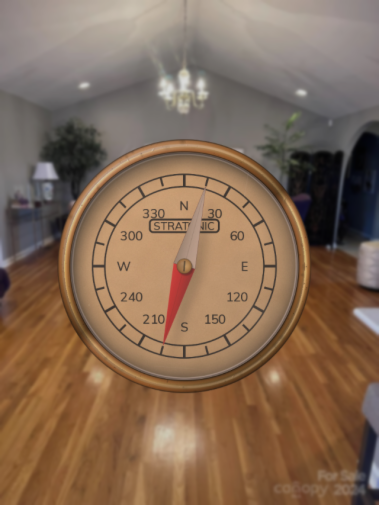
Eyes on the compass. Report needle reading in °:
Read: 195 °
